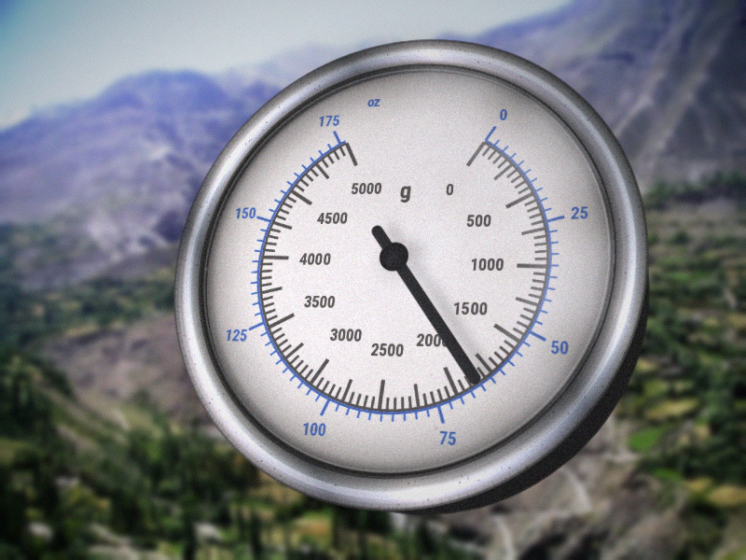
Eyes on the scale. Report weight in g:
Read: 1850 g
